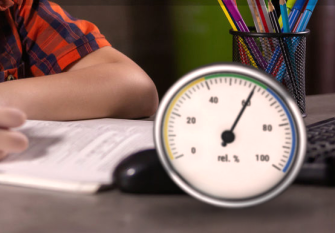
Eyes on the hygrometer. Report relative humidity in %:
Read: 60 %
